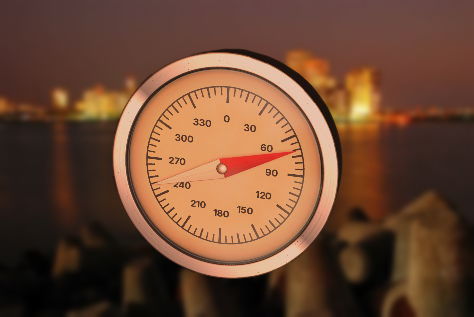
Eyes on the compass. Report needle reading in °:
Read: 70 °
